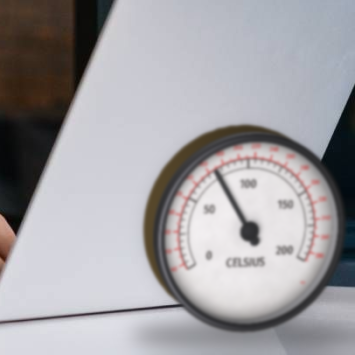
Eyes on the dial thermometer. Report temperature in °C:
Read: 75 °C
